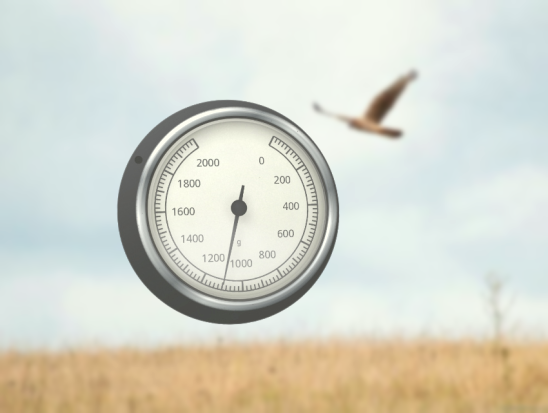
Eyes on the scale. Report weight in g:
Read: 1100 g
